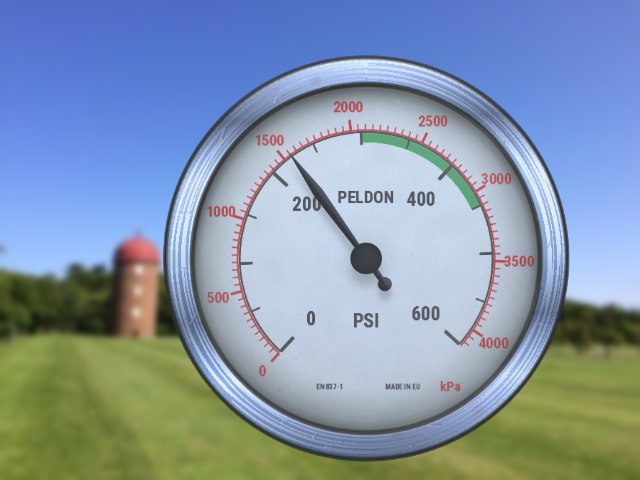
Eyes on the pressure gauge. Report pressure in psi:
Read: 225 psi
